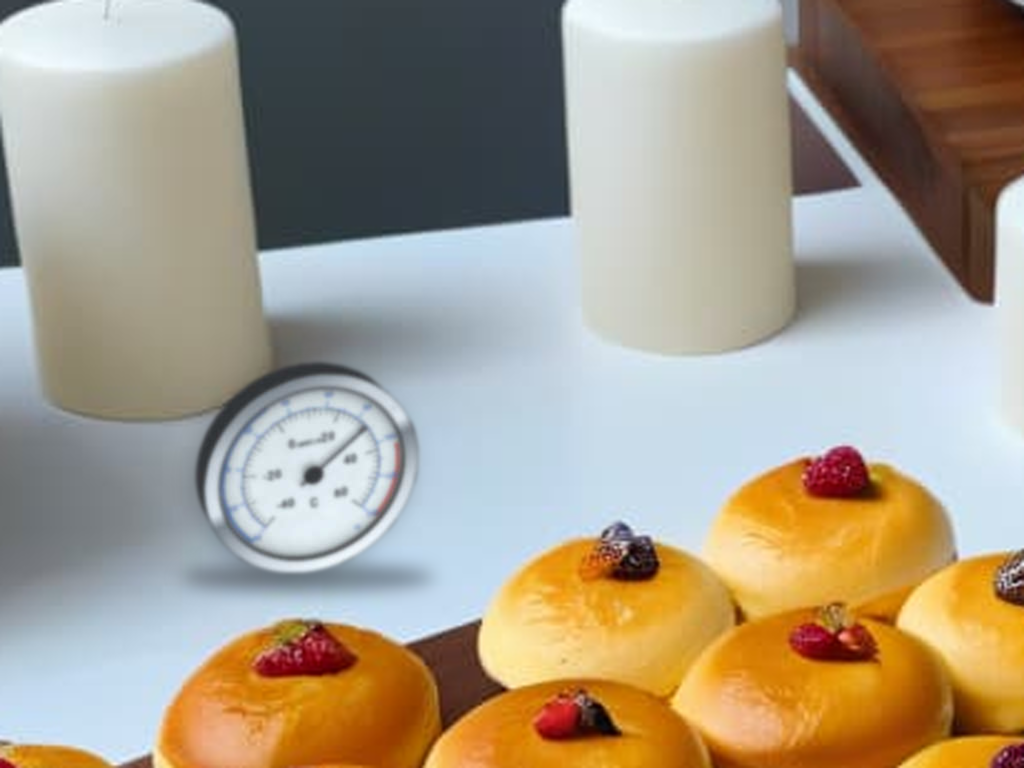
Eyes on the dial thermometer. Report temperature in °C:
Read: 30 °C
